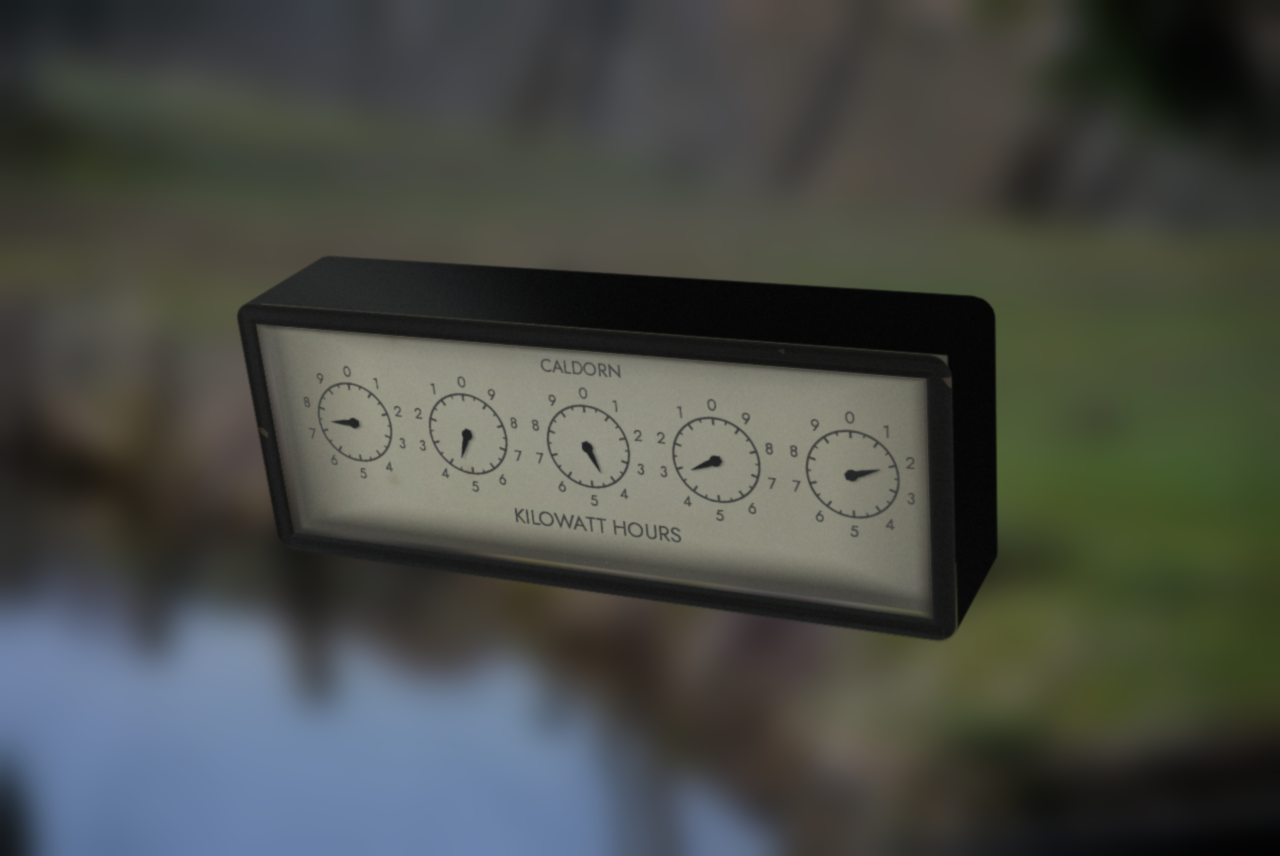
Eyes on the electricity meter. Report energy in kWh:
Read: 74432 kWh
